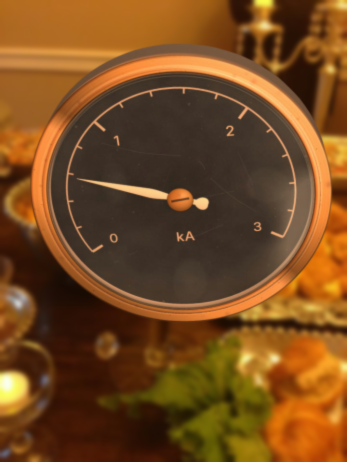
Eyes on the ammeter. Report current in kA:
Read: 0.6 kA
